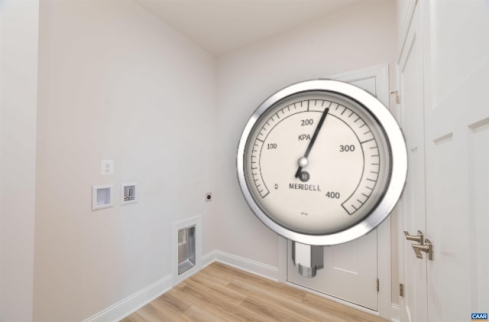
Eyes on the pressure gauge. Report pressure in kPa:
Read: 230 kPa
